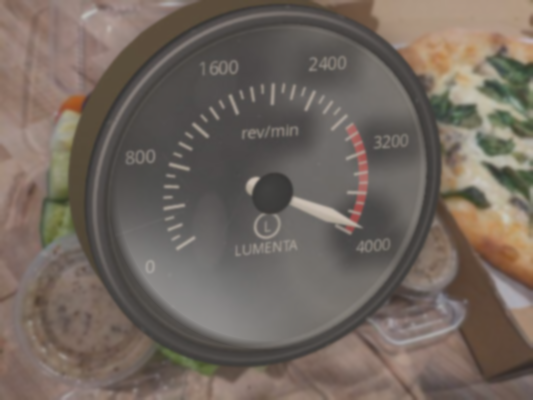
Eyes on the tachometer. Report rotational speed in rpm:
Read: 3900 rpm
